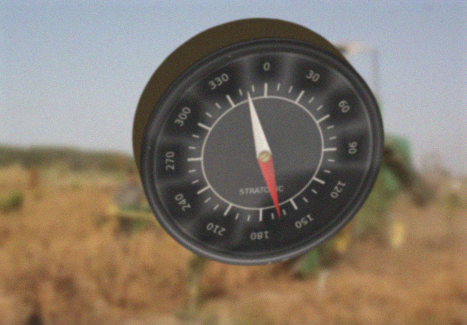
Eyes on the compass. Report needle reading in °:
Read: 165 °
